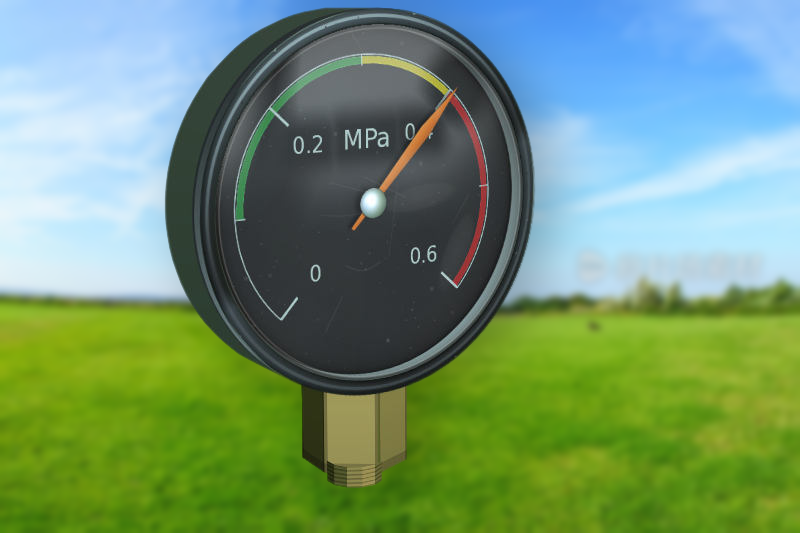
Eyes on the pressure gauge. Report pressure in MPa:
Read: 0.4 MPa
